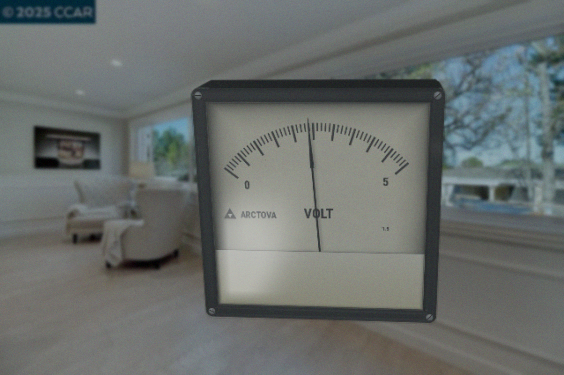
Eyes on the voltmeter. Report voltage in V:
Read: 2.4 V
